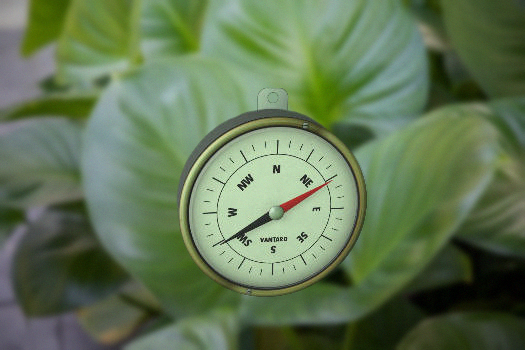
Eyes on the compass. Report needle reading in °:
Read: 60 °
